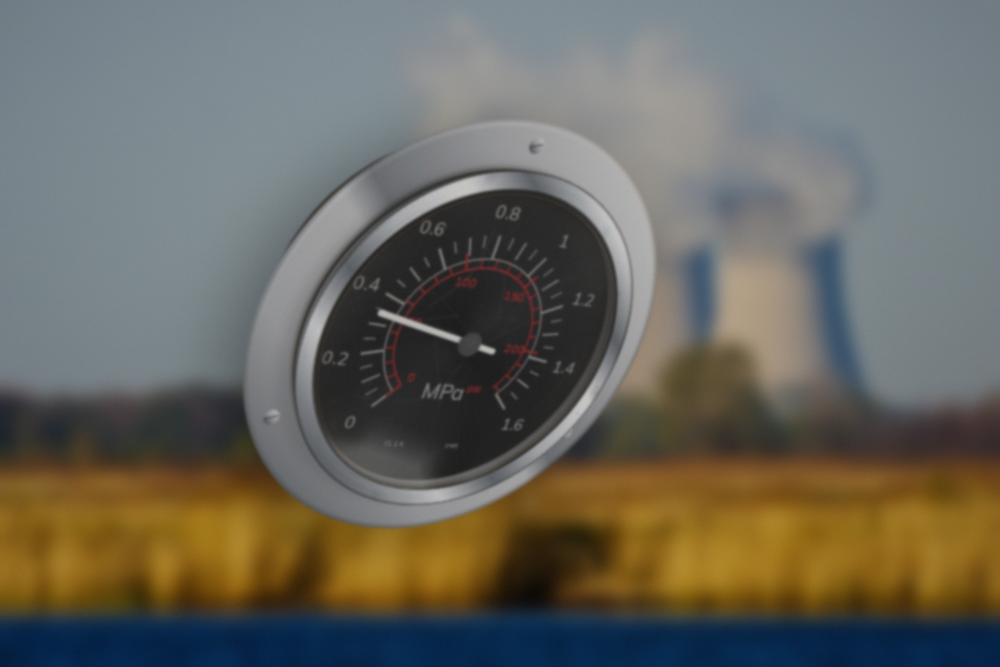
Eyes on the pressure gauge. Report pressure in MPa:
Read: 0.35 MPa
